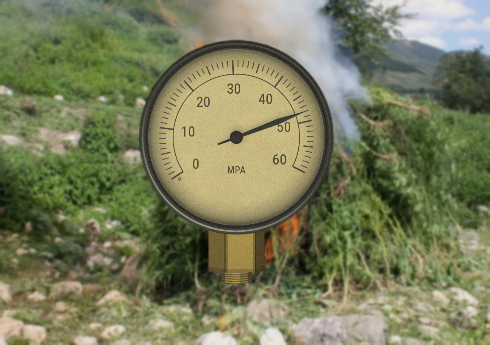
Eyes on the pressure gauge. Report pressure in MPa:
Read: 48 MPa
